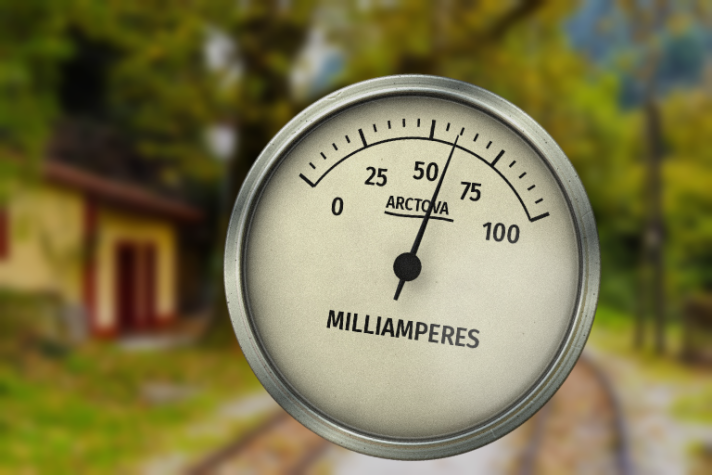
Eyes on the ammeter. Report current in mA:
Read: 60 mA
